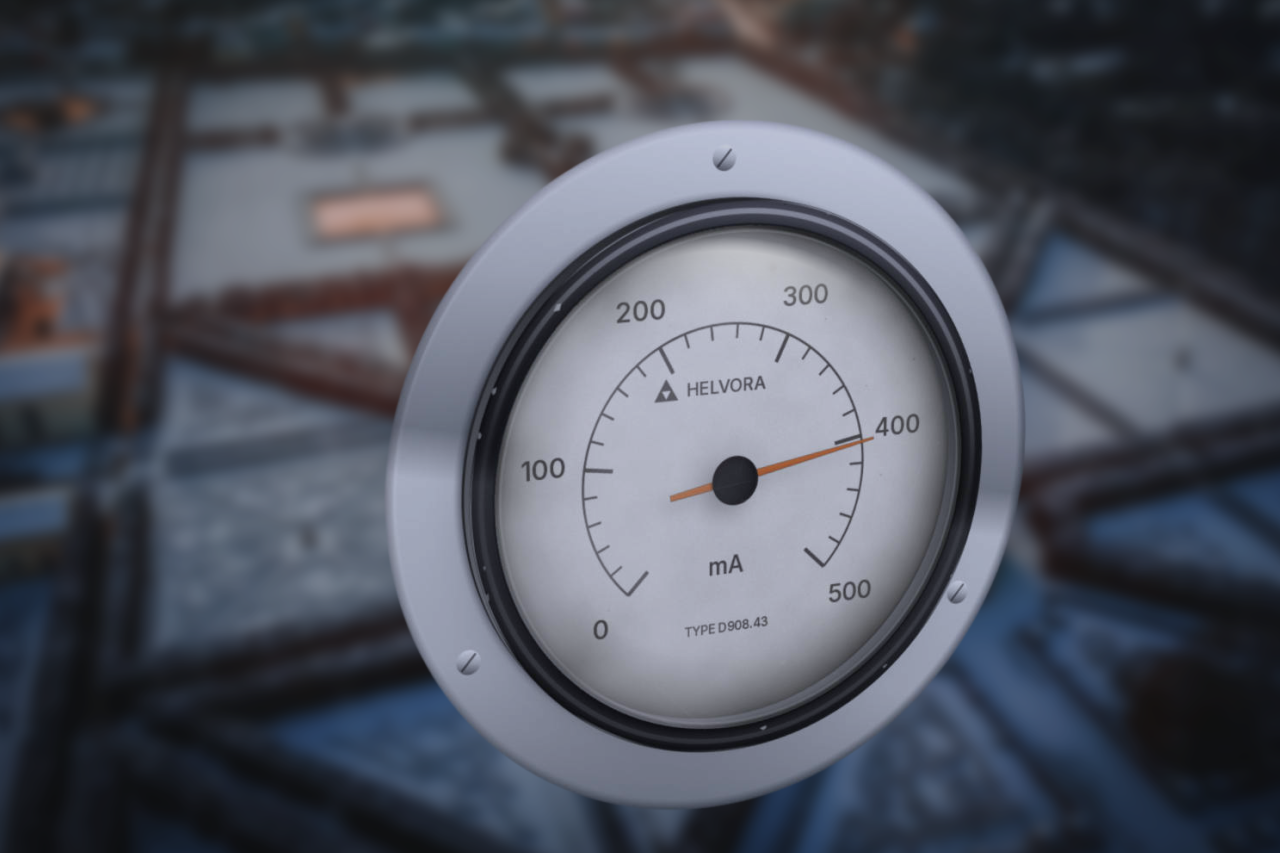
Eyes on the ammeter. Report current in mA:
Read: 400 mA
